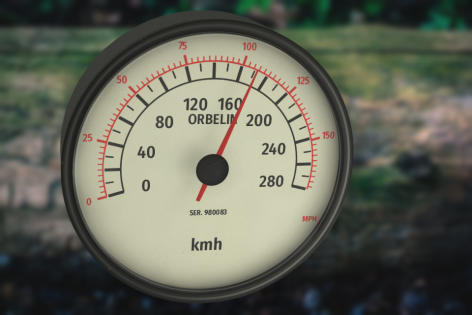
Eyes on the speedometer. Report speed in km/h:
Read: 170 km/h
